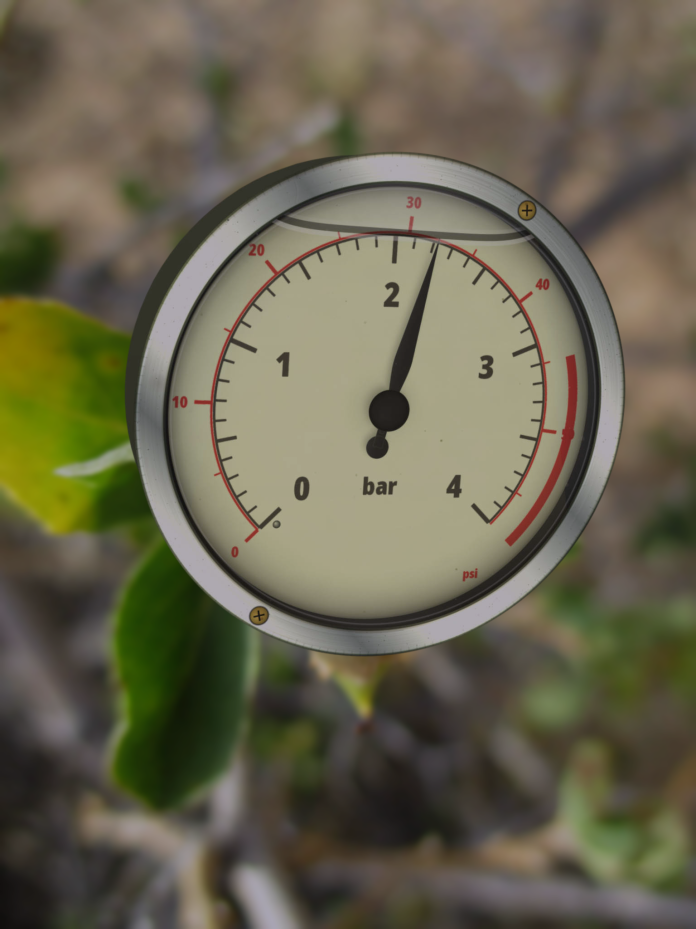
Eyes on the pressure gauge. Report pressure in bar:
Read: 2.2 bar
